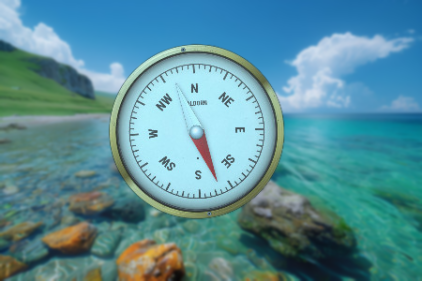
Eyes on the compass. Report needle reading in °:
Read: 160 °
